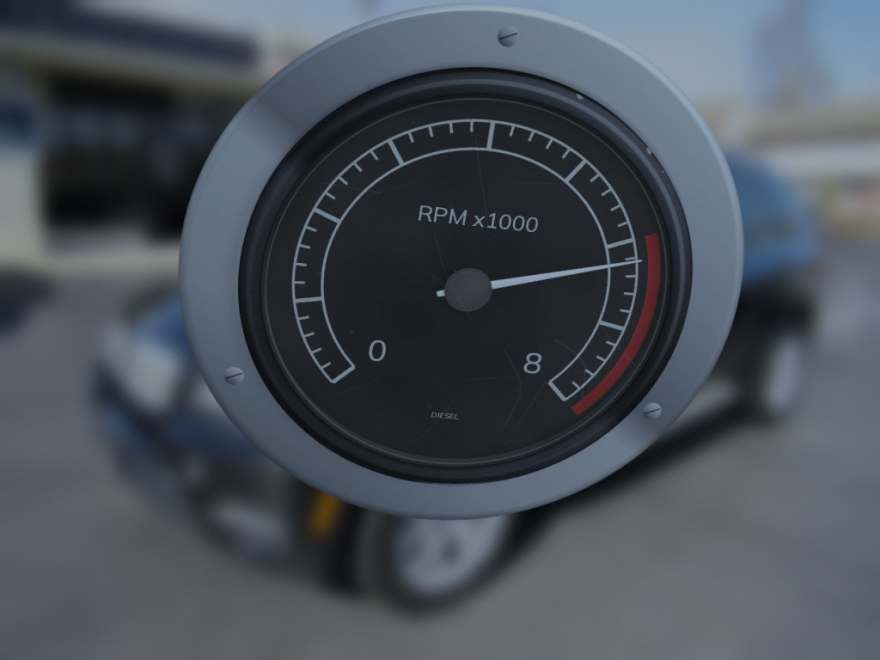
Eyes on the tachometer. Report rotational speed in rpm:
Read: 6200 rpm
